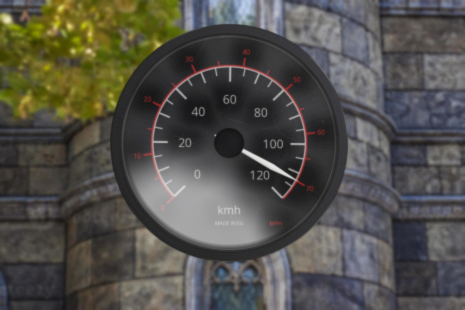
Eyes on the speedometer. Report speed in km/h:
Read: 112.5 km/h
